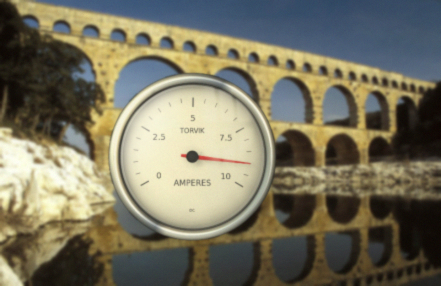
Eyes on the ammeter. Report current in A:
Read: 9 A
